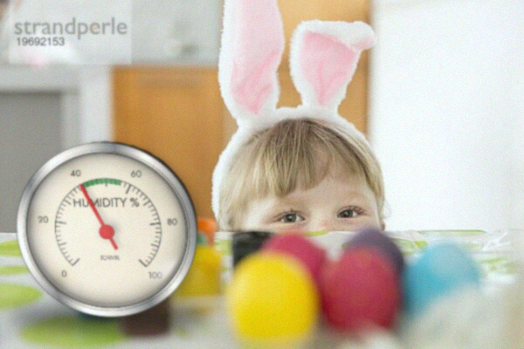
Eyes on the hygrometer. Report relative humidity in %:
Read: 40 %
